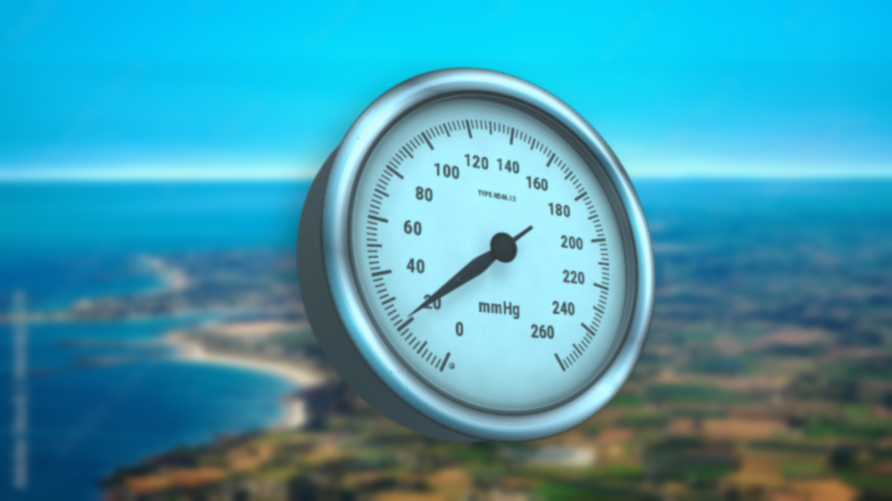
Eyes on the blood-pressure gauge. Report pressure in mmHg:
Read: 22 mmHg
